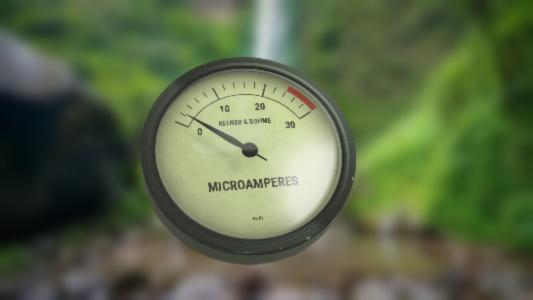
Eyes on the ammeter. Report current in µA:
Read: 2 µA
